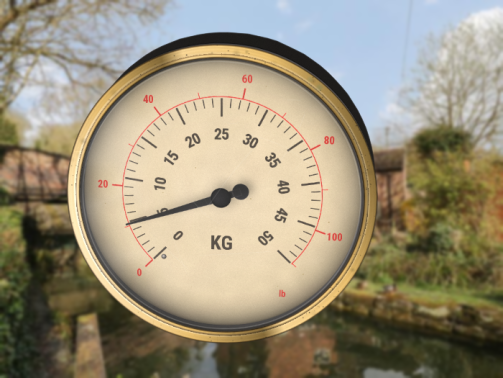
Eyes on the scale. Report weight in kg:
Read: 5 kg
